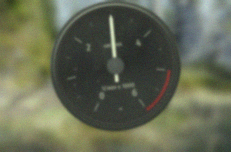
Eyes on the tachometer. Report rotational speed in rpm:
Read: 3000 rpm
